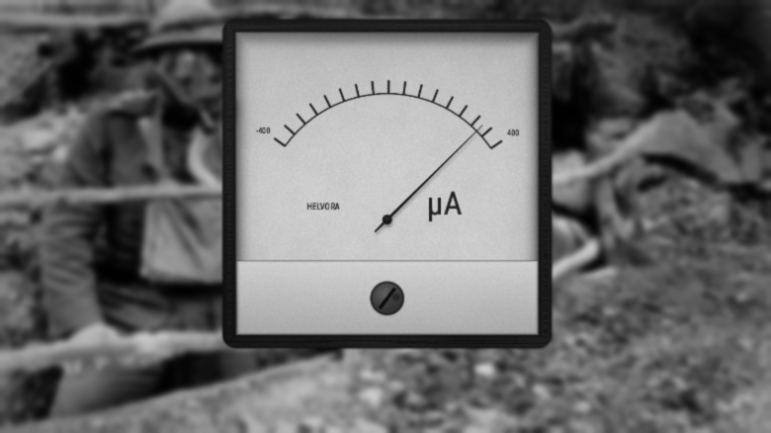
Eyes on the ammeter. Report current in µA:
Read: 325 µA
